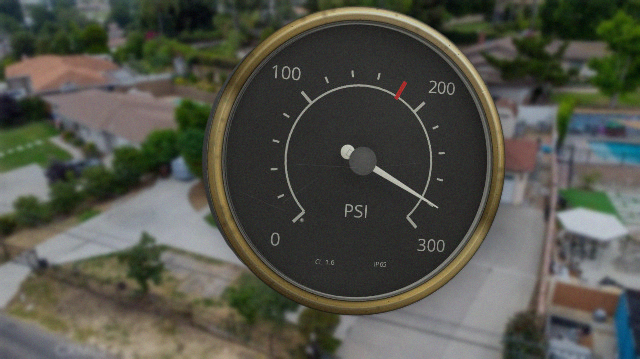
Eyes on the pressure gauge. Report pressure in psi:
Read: 280 psi
